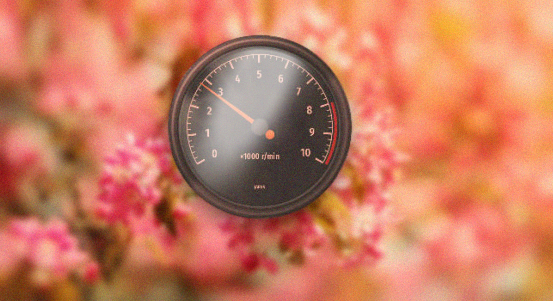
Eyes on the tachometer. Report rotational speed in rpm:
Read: 2800 rpm
